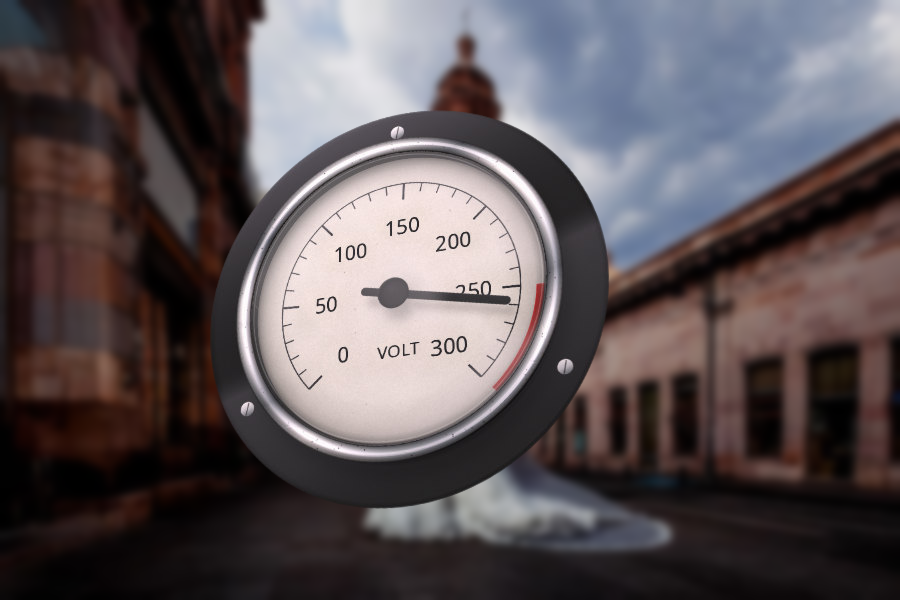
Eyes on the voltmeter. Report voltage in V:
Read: 260 V
